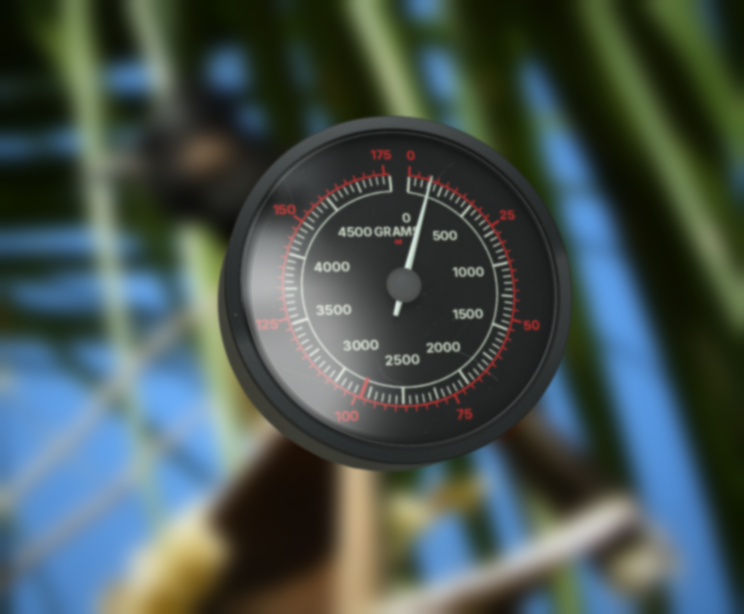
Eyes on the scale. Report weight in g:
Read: 150 g
